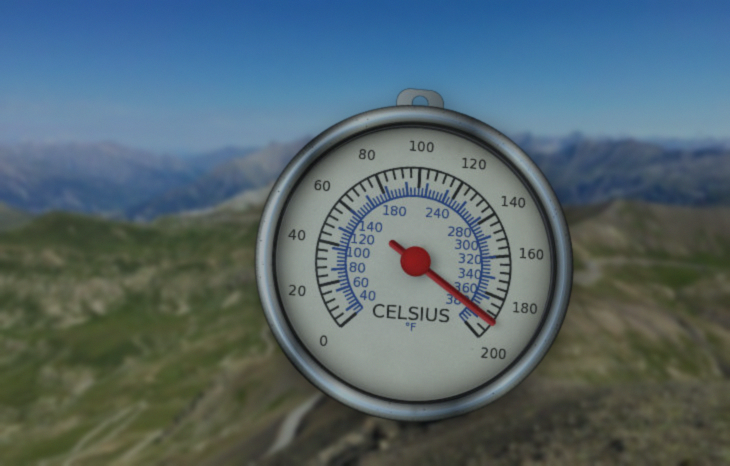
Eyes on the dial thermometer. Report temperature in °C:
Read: 192 °C
